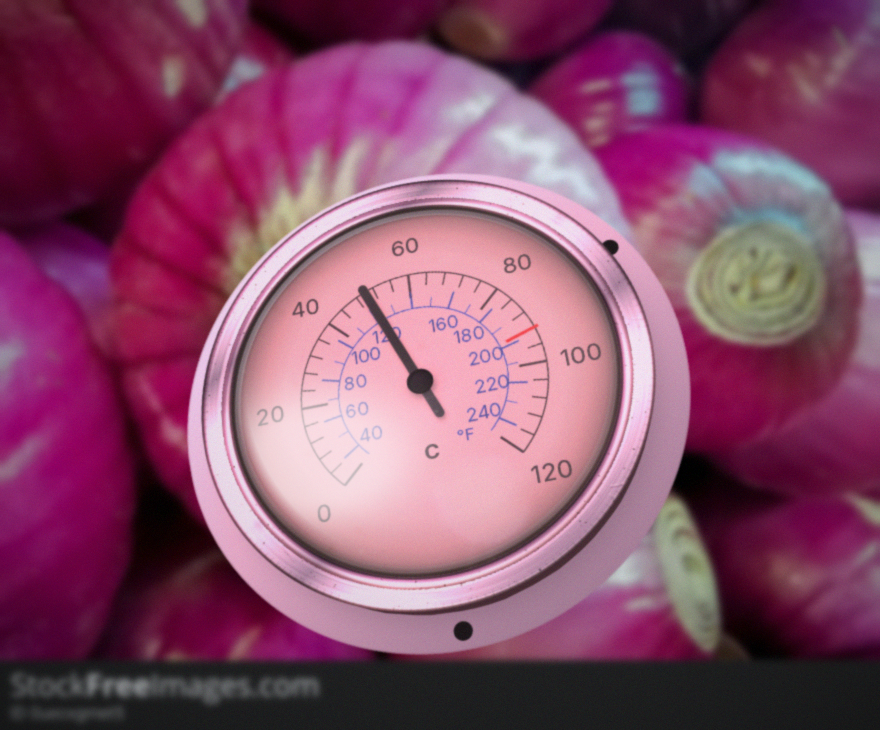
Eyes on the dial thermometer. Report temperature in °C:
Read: 50 °C
